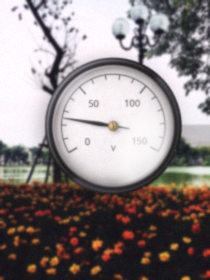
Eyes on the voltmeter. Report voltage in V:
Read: 25 V
